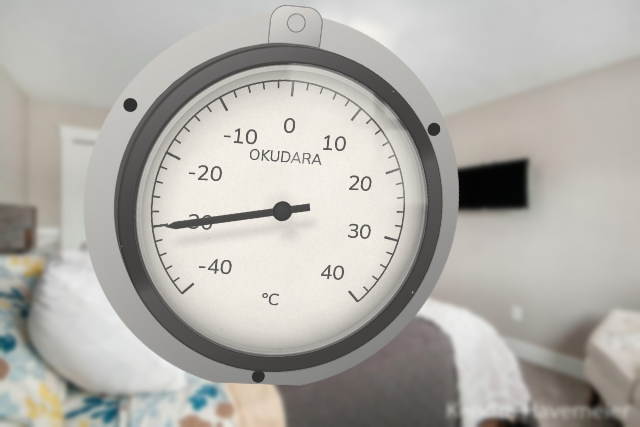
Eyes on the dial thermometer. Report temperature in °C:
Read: -30 °C
